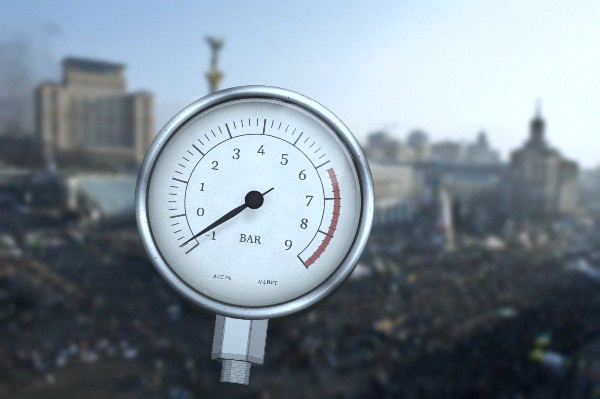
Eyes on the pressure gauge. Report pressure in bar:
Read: -0.8 bar
